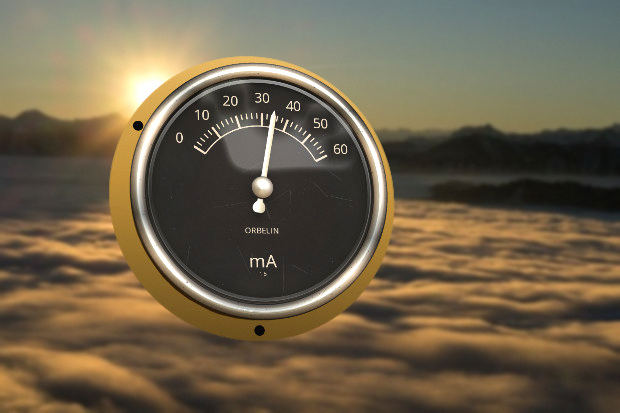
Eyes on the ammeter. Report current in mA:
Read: 34 mA
